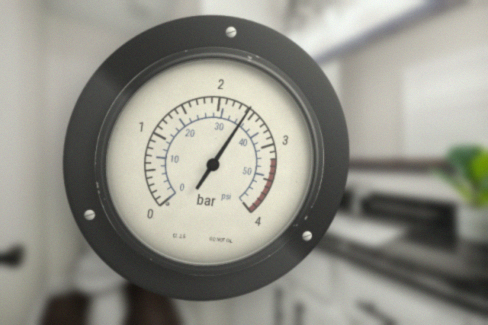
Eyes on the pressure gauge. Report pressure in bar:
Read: 2.4 bar
